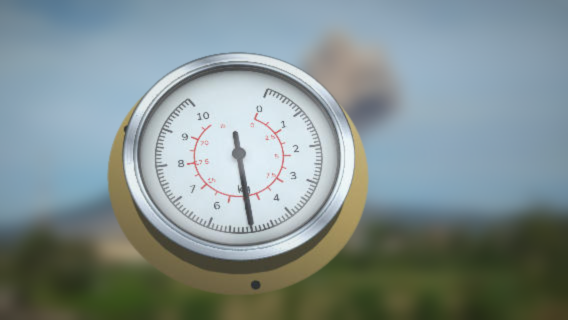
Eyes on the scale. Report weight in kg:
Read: 5 kg
